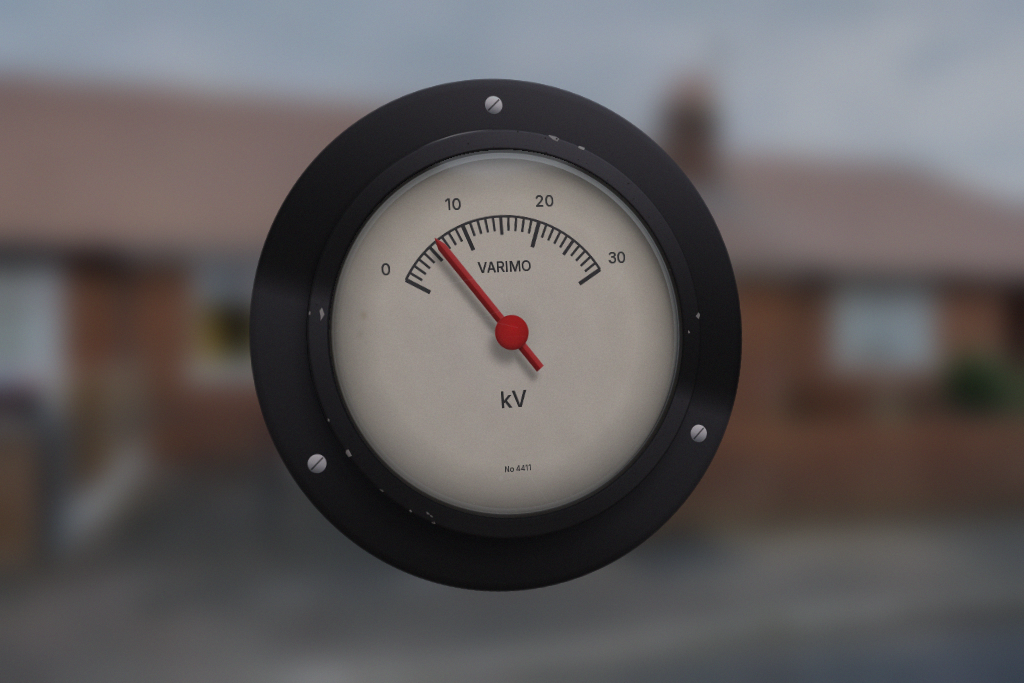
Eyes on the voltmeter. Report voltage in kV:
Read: 6 kV
